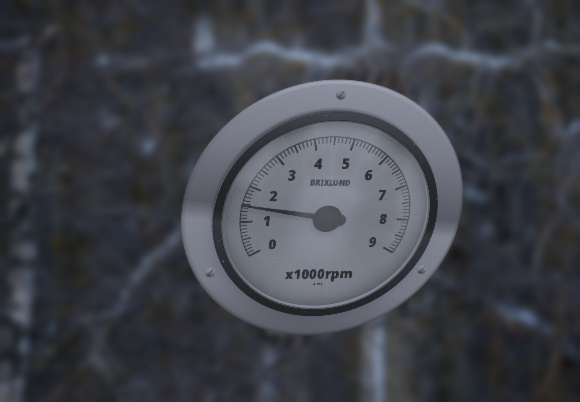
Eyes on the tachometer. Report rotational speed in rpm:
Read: 1500 rpm
